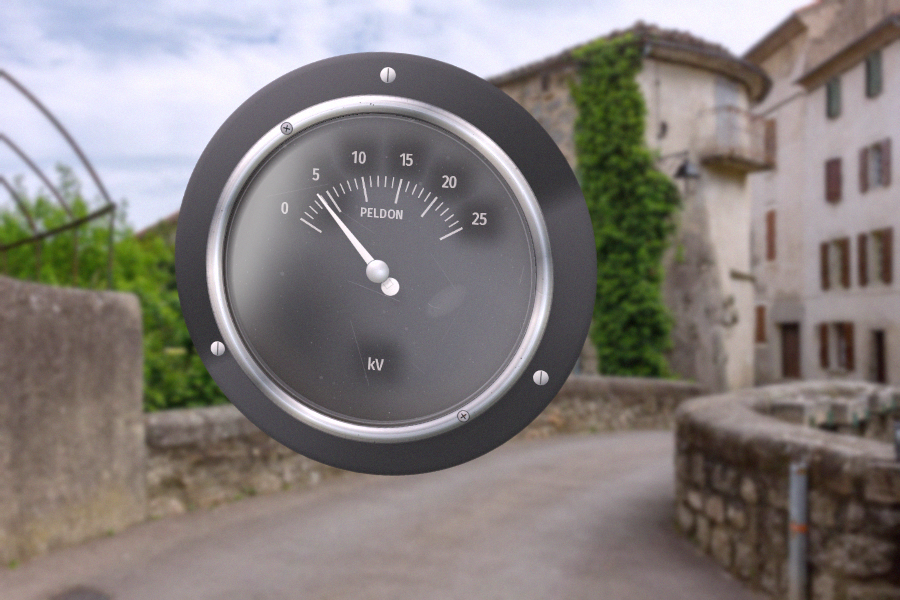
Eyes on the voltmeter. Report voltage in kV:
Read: 4 kV
